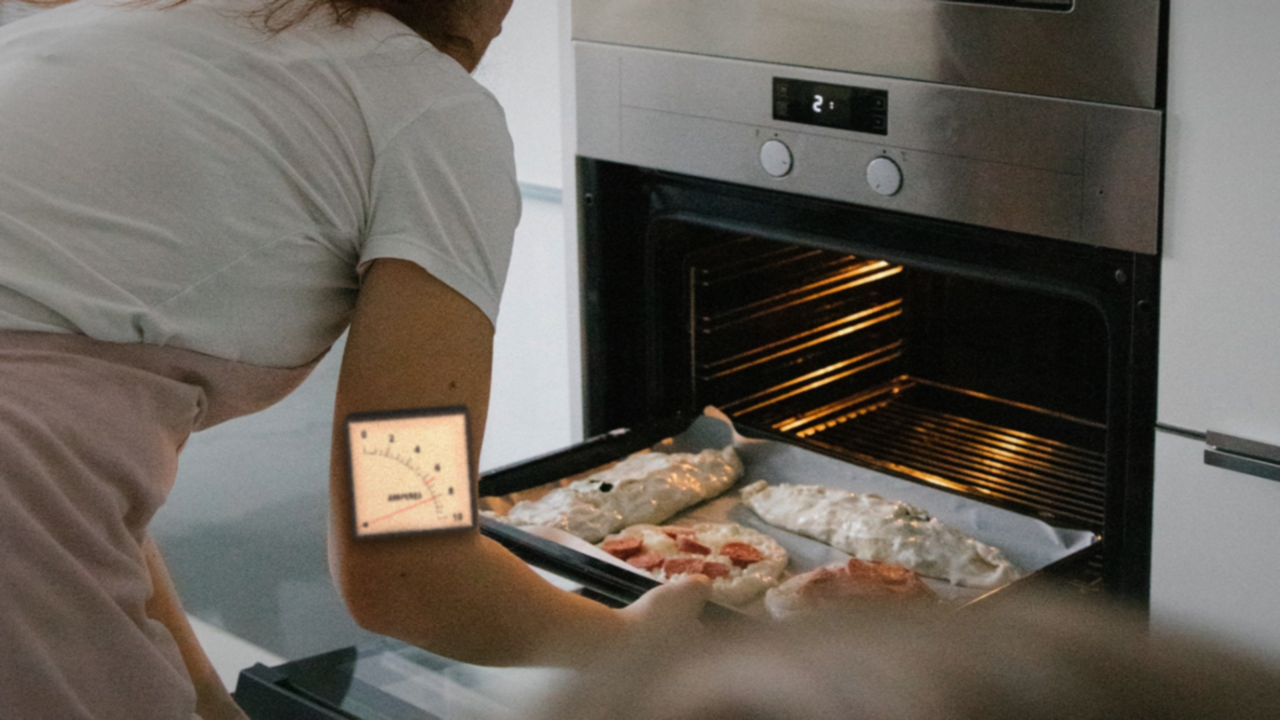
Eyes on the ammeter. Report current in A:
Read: 8 A
